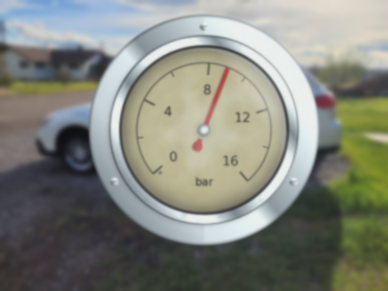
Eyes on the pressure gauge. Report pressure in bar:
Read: 9 bar
